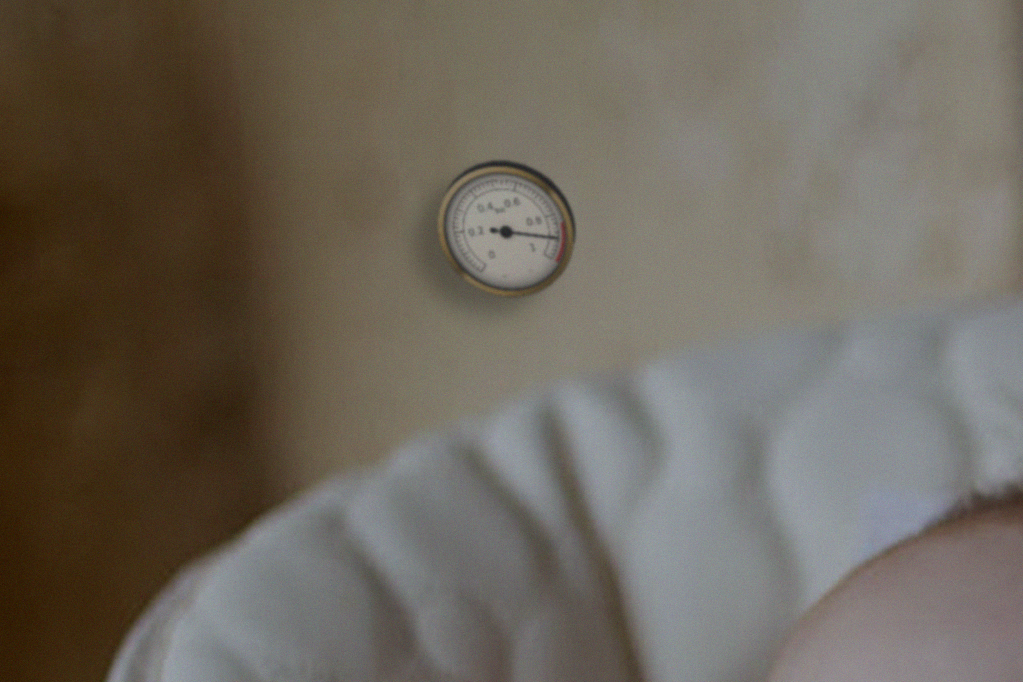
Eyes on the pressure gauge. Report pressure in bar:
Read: 0.9 bar
